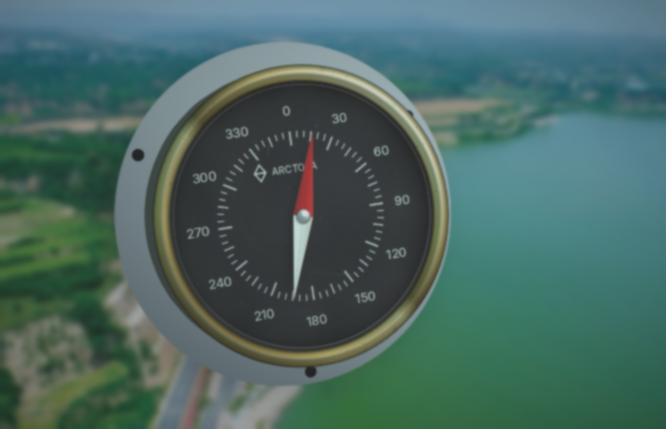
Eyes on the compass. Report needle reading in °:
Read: 15 °
